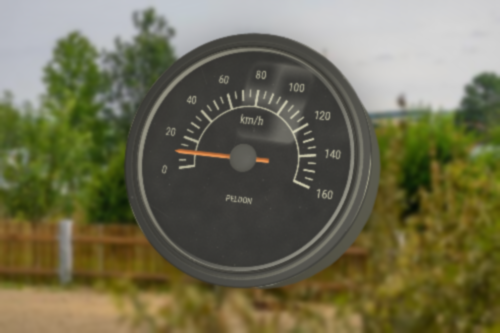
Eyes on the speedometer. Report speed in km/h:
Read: 10 km/h
